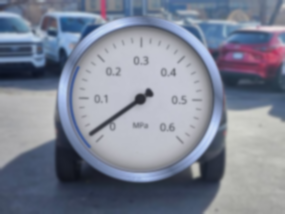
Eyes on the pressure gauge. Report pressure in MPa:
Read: 0.02 MPa
